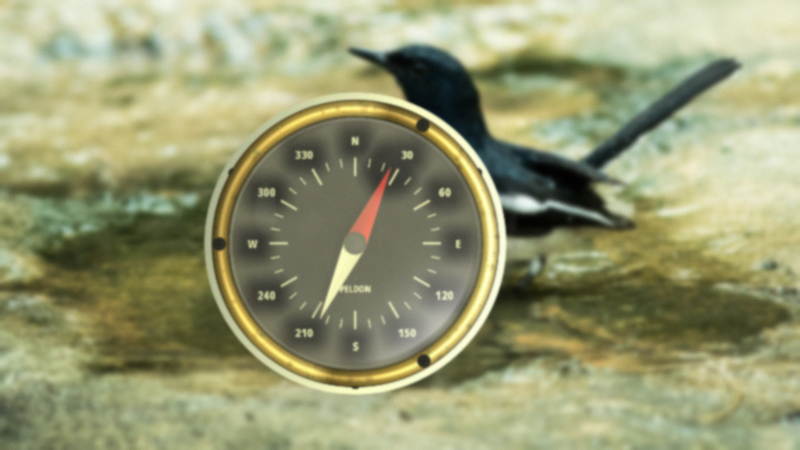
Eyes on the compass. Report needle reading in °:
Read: 25 °
